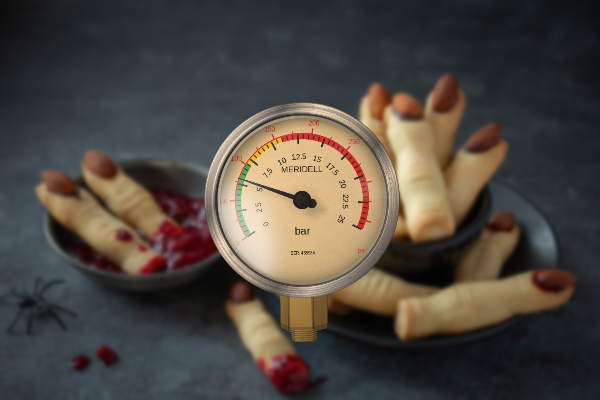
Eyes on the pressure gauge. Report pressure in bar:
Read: 5.5 bar
